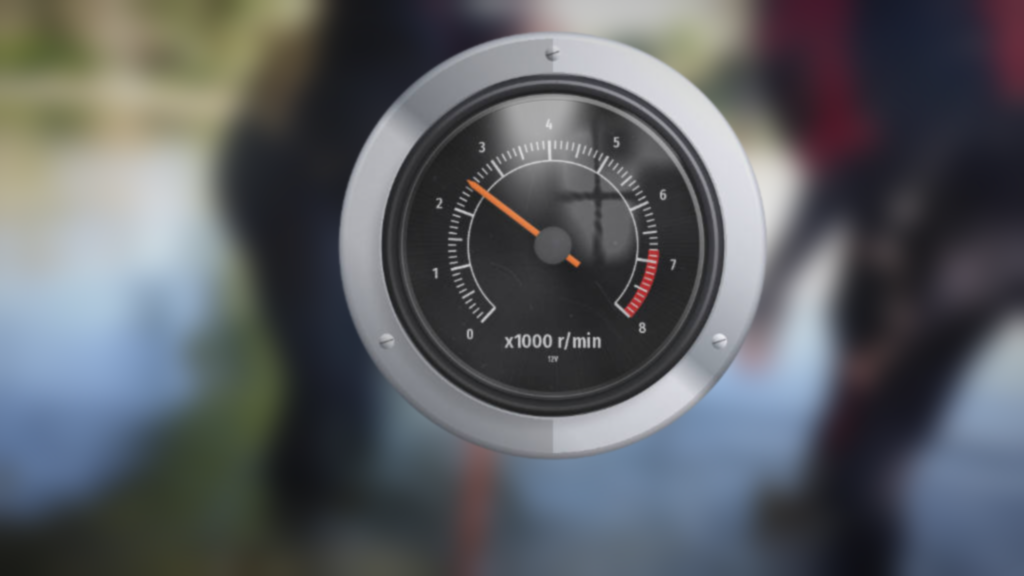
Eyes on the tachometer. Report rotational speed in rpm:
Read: 2500 rpm
